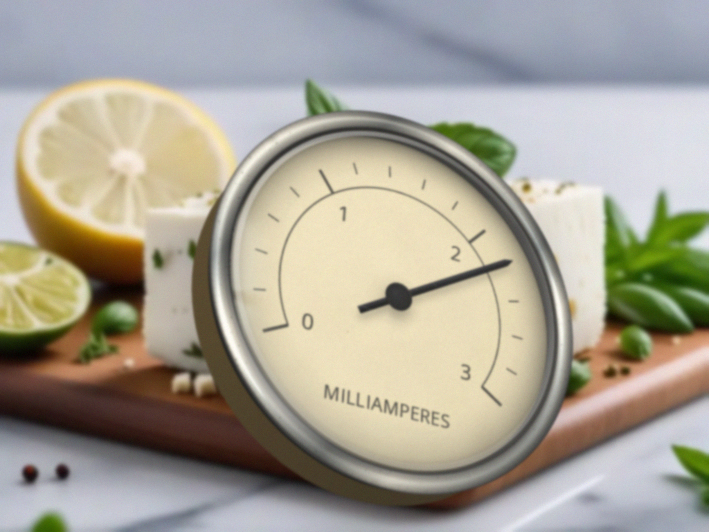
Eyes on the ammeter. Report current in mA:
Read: 2.2 mA
